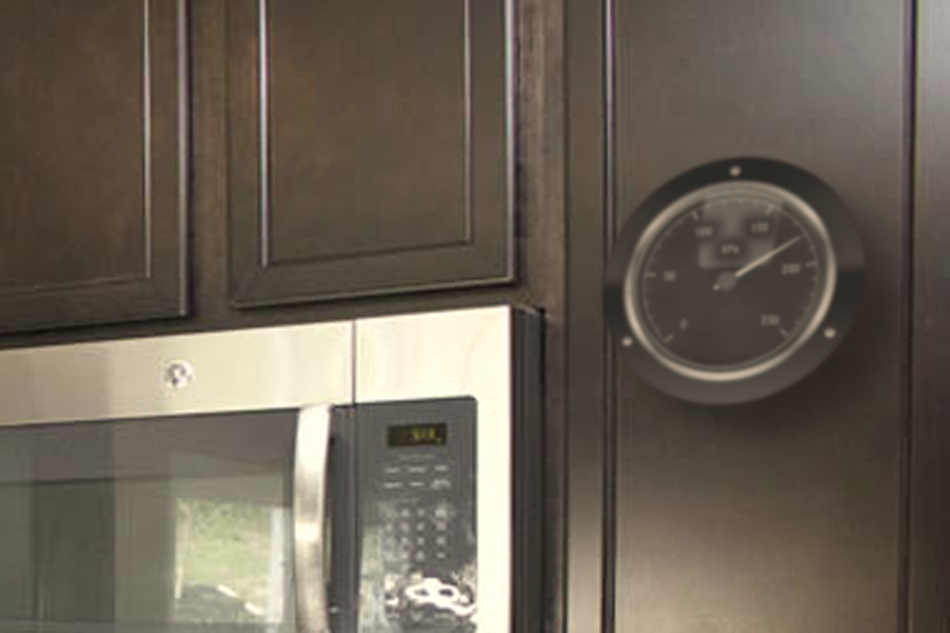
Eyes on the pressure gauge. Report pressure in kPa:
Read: 180 kPa
